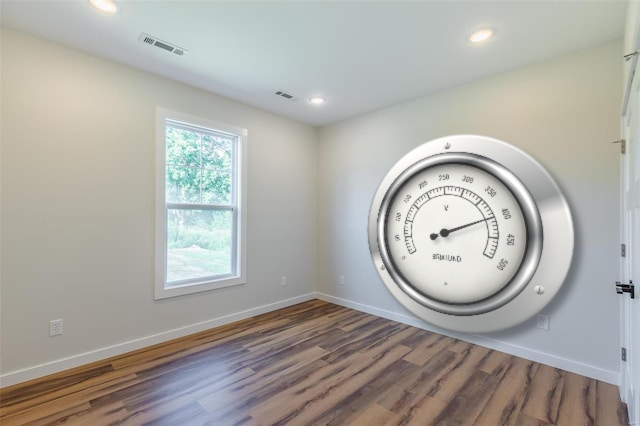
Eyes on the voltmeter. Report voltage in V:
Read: 400 V
